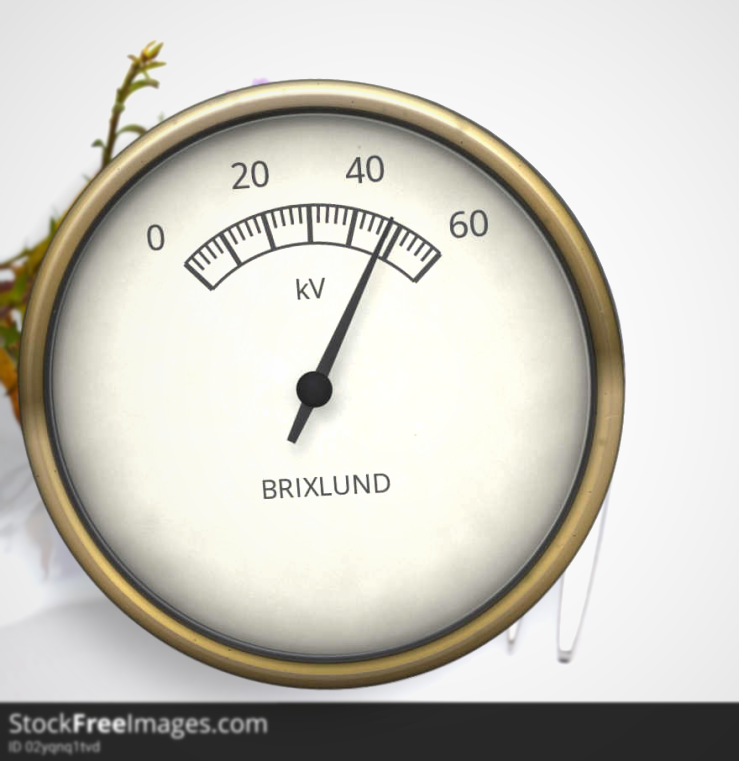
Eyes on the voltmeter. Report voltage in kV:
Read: 48 kV
